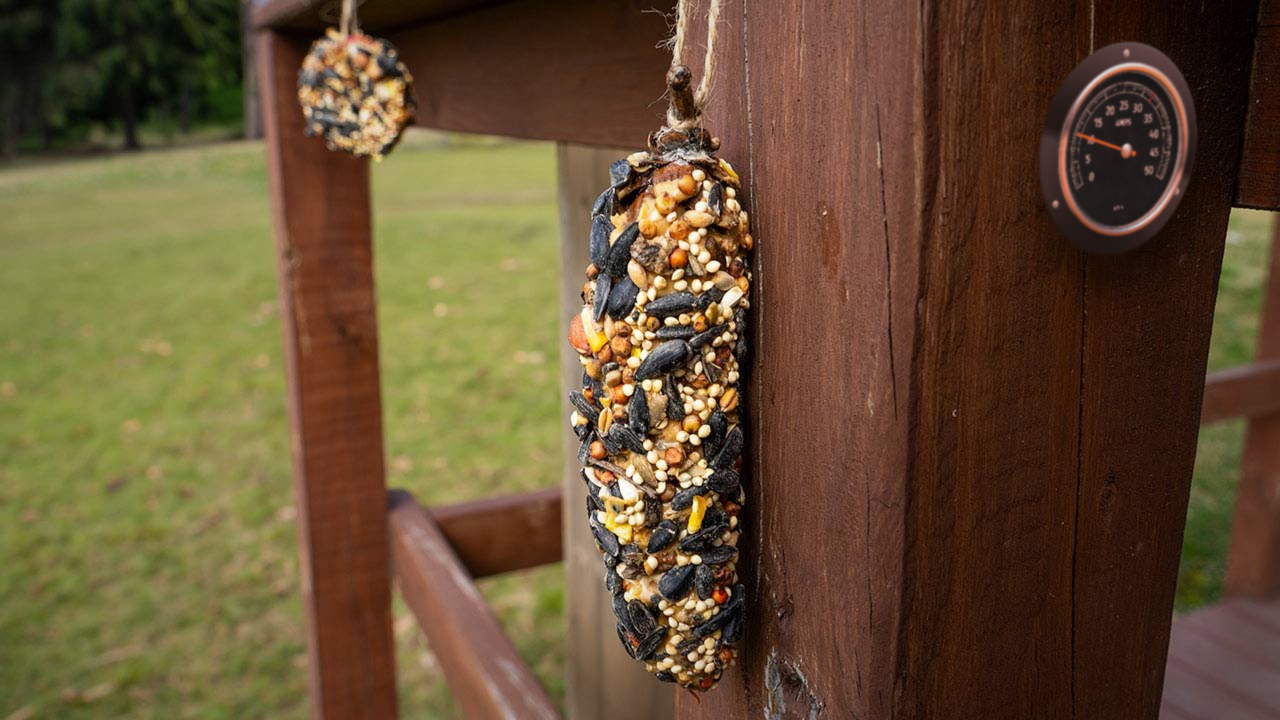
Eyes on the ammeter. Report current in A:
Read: 10 A
